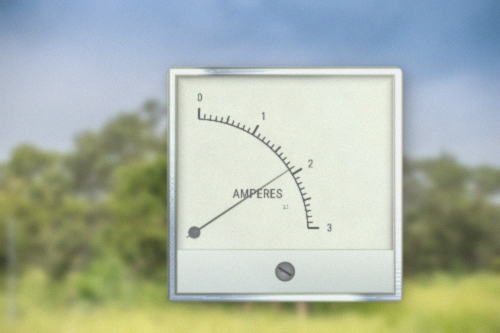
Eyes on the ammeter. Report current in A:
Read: 1.9 A
